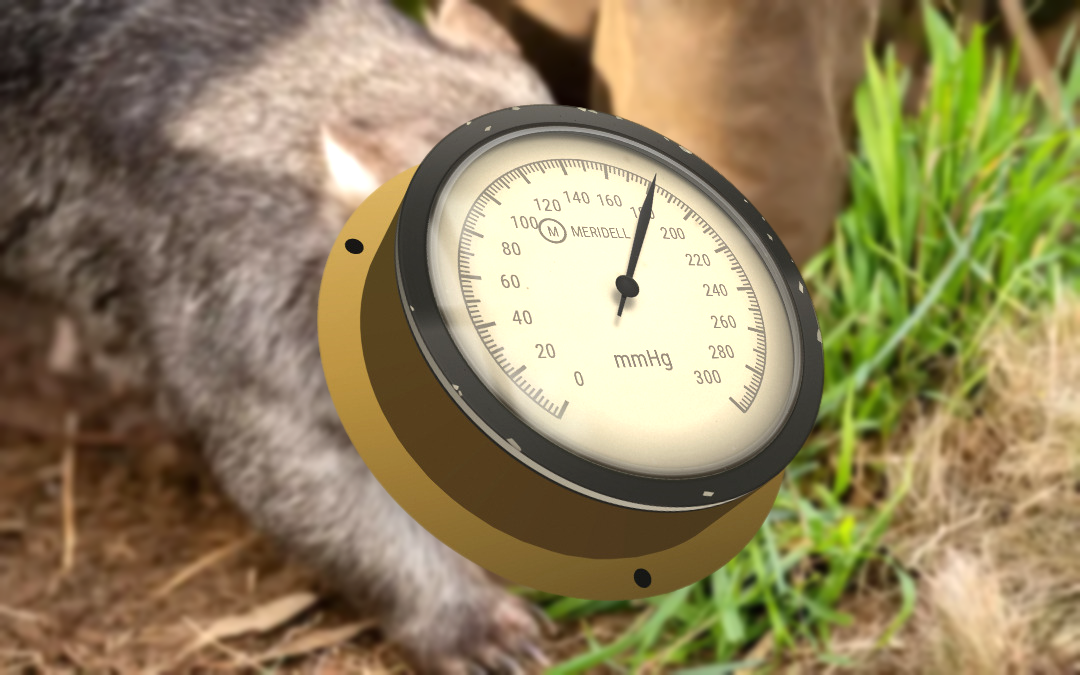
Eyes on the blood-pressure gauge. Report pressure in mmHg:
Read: 180 mmHg
